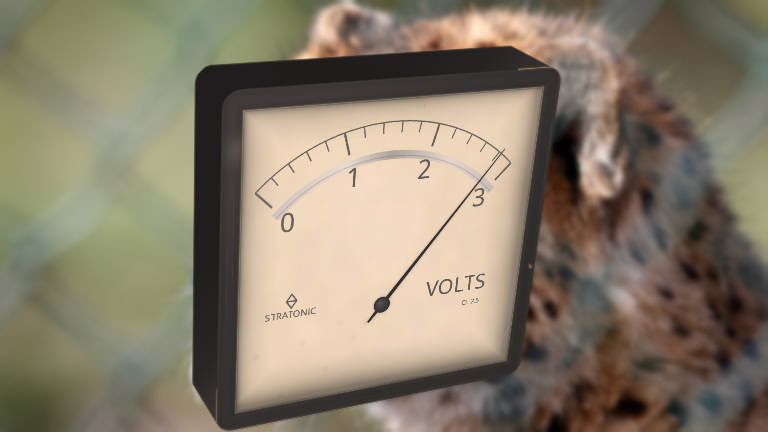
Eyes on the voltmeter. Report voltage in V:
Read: 2.8 V
